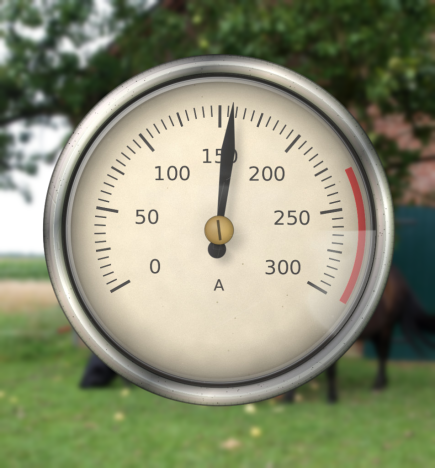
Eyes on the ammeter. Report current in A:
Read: 157.5 A
